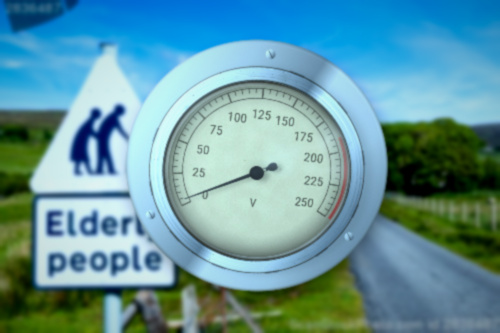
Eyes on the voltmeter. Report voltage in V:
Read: 5 V
